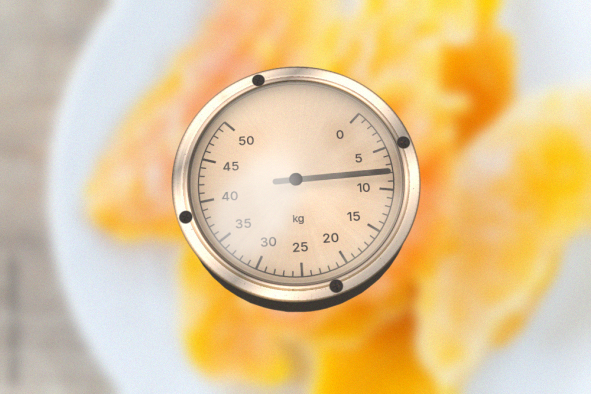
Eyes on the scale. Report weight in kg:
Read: 8 kg
